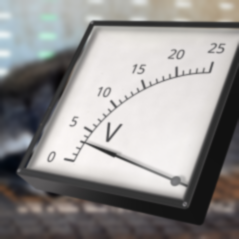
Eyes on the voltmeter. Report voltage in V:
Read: 3 V
